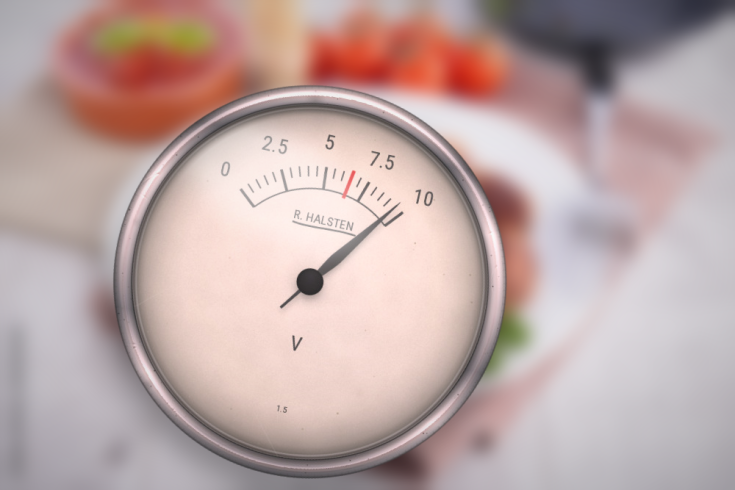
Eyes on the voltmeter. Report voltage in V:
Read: 9.5 V
